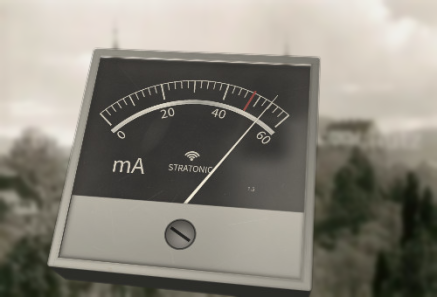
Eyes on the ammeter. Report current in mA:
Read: 54 mA
